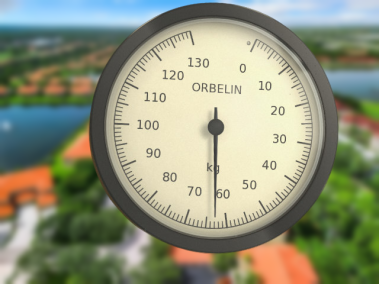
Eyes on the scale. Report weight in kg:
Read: 63 kg
